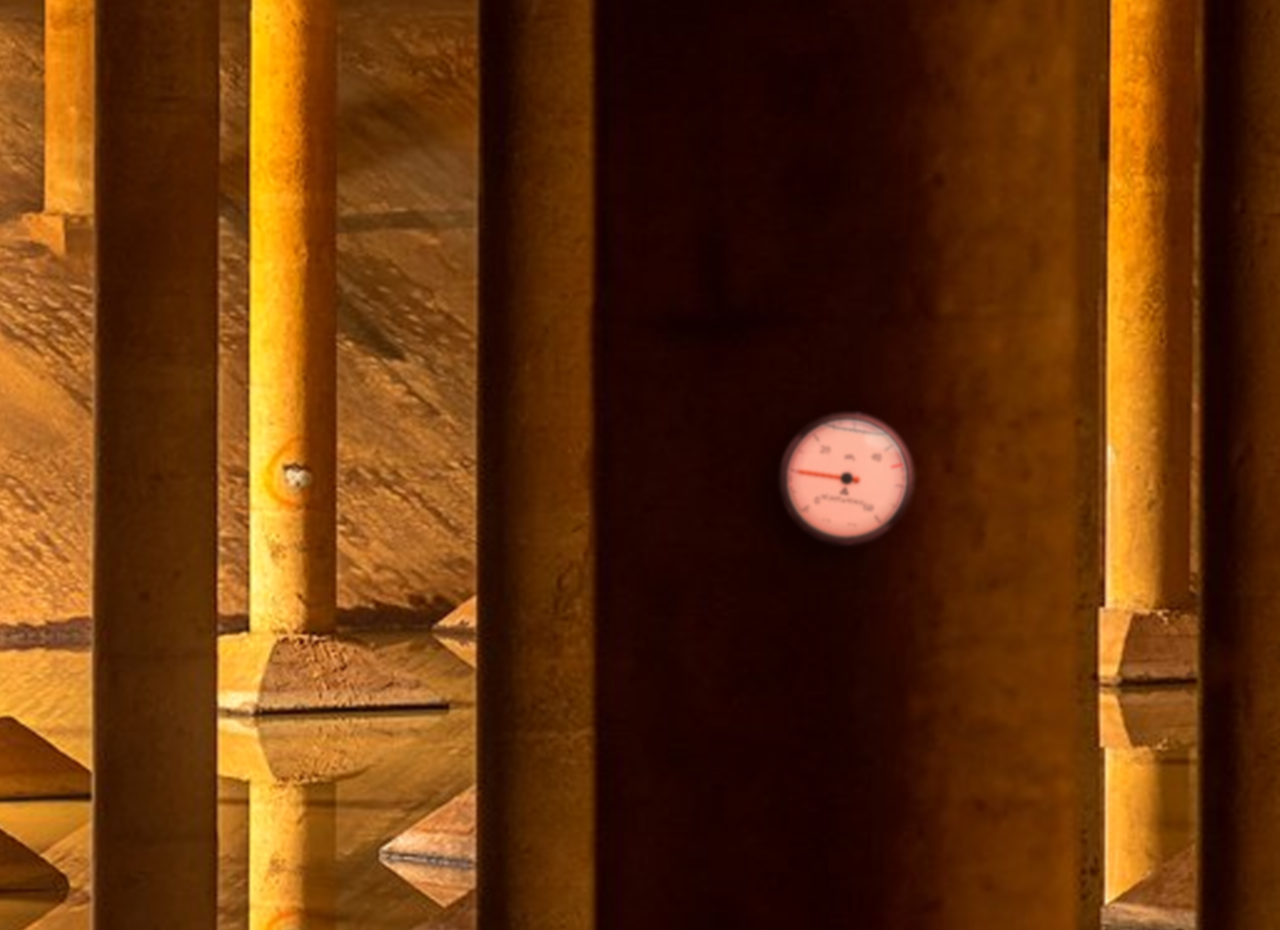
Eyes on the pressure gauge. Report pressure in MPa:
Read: 10 MPa
